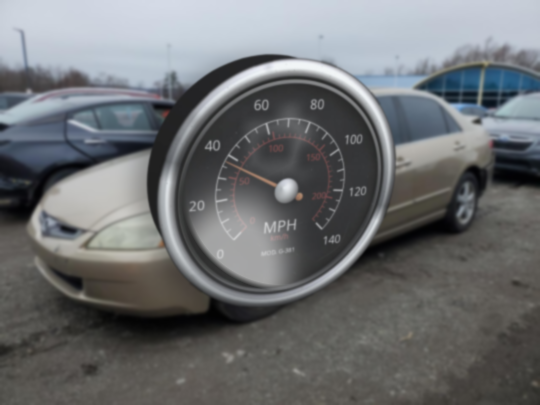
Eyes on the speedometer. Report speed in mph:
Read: 37.5 mph
